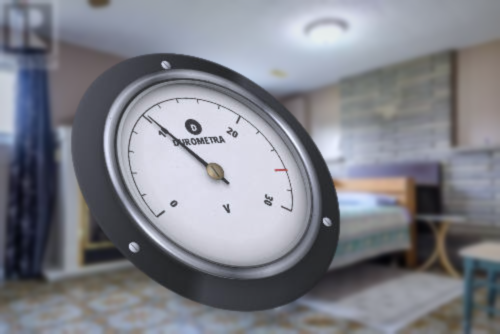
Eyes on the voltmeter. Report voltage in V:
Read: 10 V
